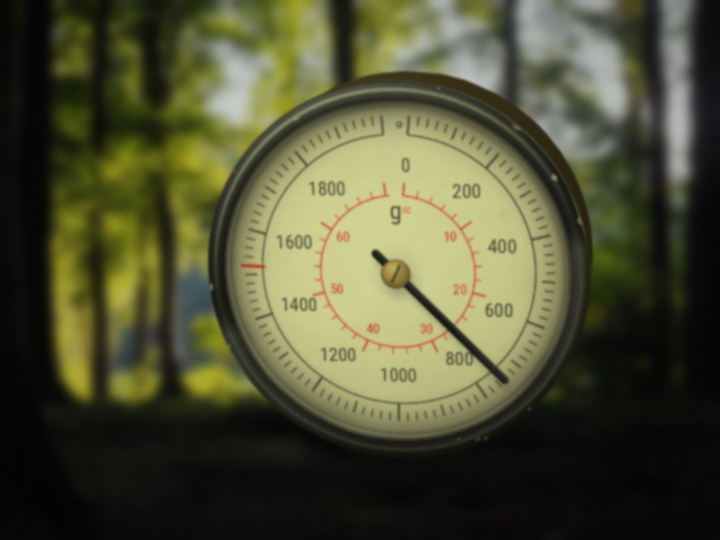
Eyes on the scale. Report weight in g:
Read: 740 g
